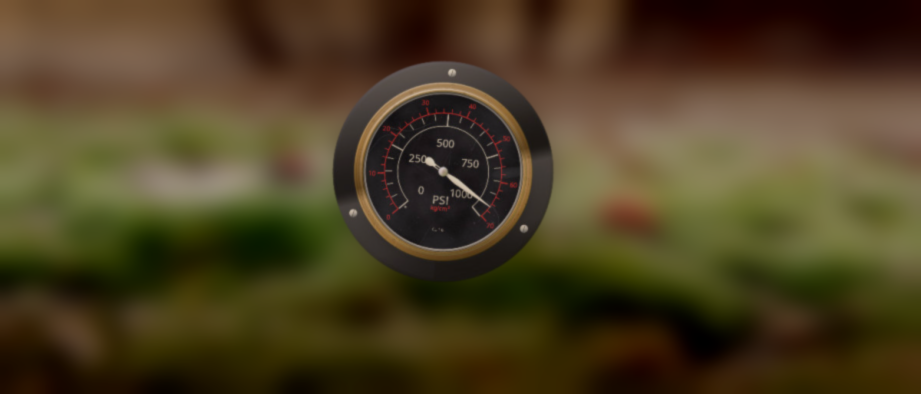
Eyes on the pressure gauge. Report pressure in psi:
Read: 950 psi
